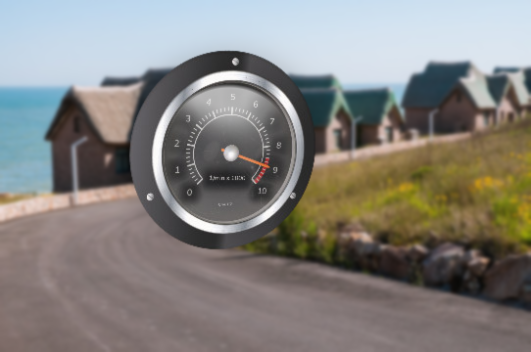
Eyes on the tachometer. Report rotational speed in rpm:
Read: 9000 rpm
